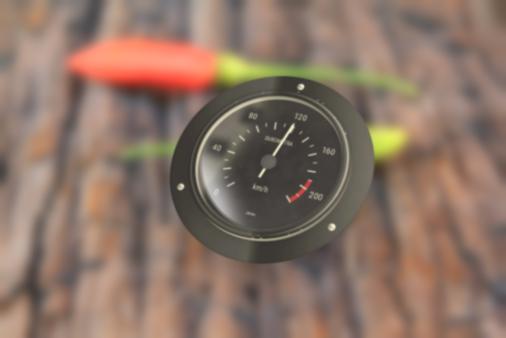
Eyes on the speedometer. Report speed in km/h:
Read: 120 km/h
